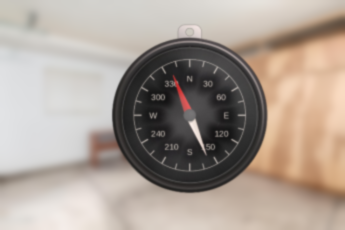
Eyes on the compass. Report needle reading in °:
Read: 337.5 °
